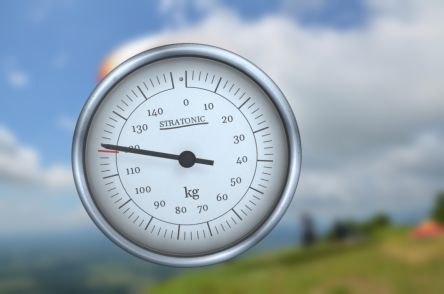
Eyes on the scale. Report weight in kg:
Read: 120 kg
